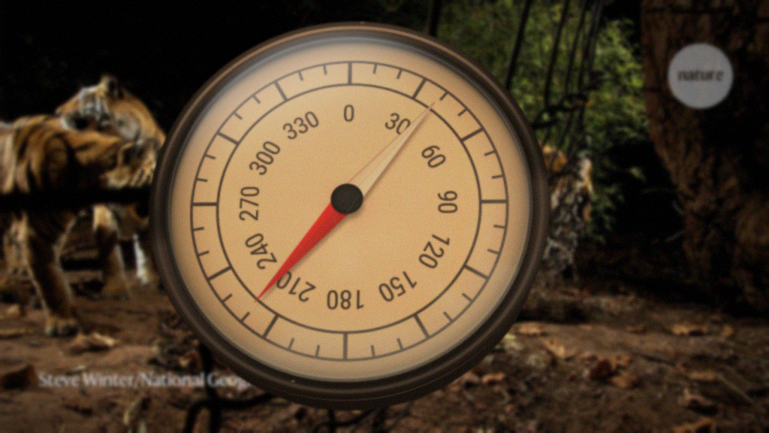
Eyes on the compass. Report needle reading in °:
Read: 220 °
